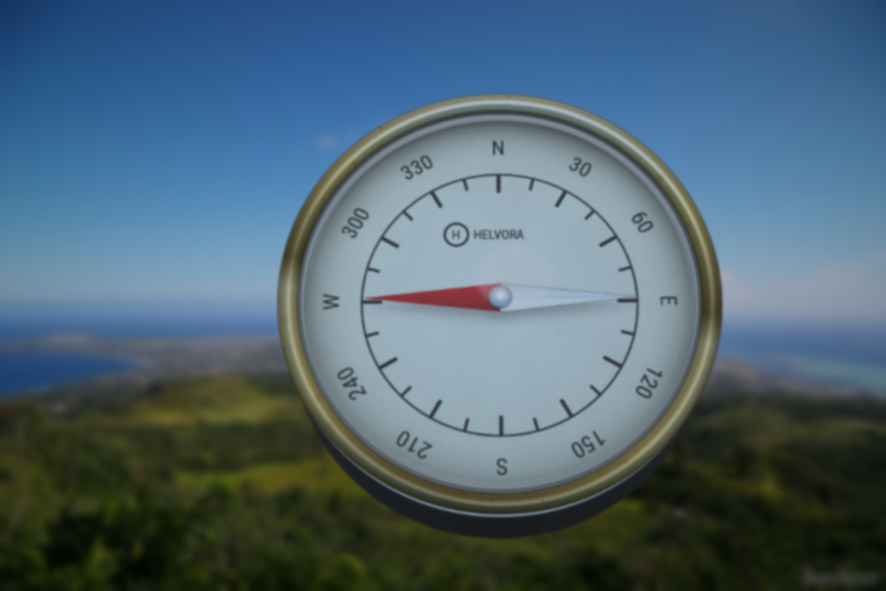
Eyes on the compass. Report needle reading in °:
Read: 270 °
